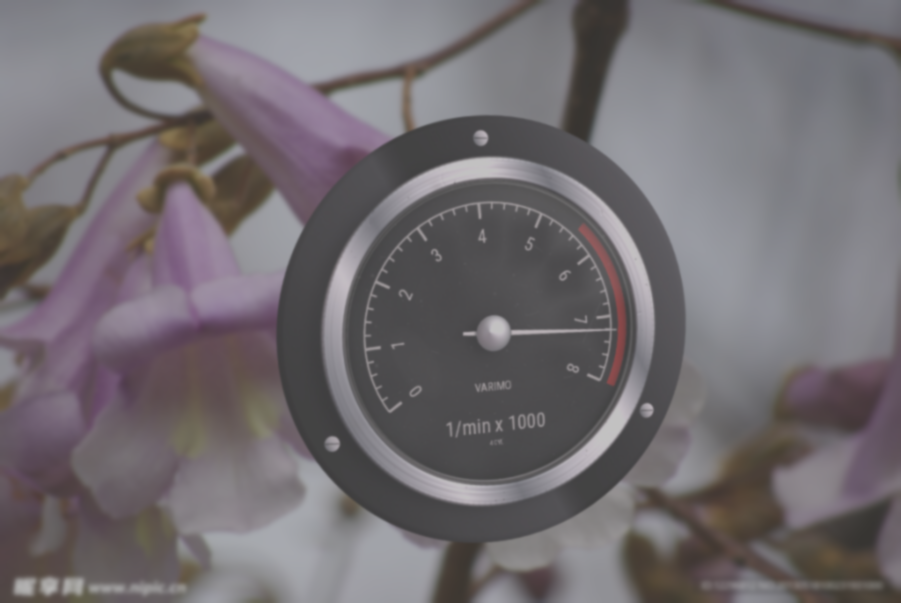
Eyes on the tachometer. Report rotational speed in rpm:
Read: 7200 rpm
